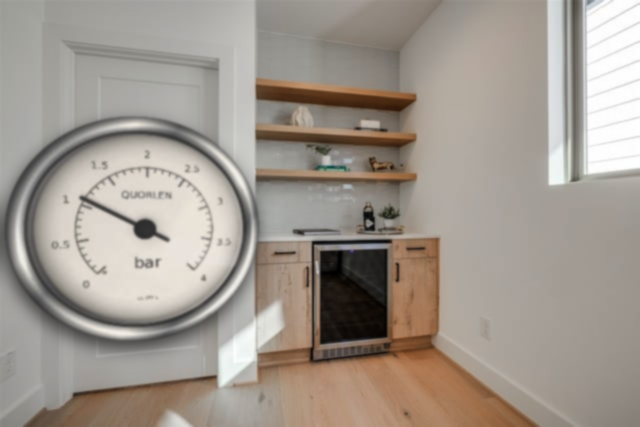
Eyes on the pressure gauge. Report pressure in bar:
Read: 1.1 bar
